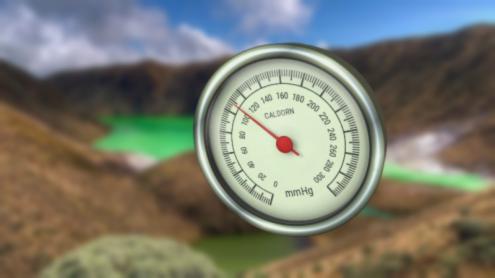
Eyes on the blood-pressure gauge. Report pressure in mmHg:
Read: 110 mmHg
